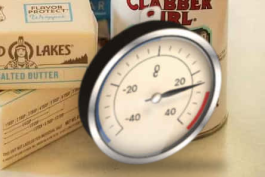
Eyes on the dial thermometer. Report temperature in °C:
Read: 24 °C
